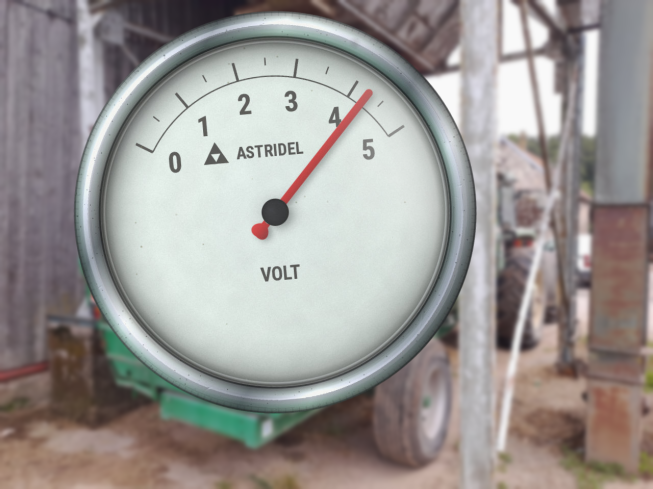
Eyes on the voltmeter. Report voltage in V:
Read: 4.25 V
